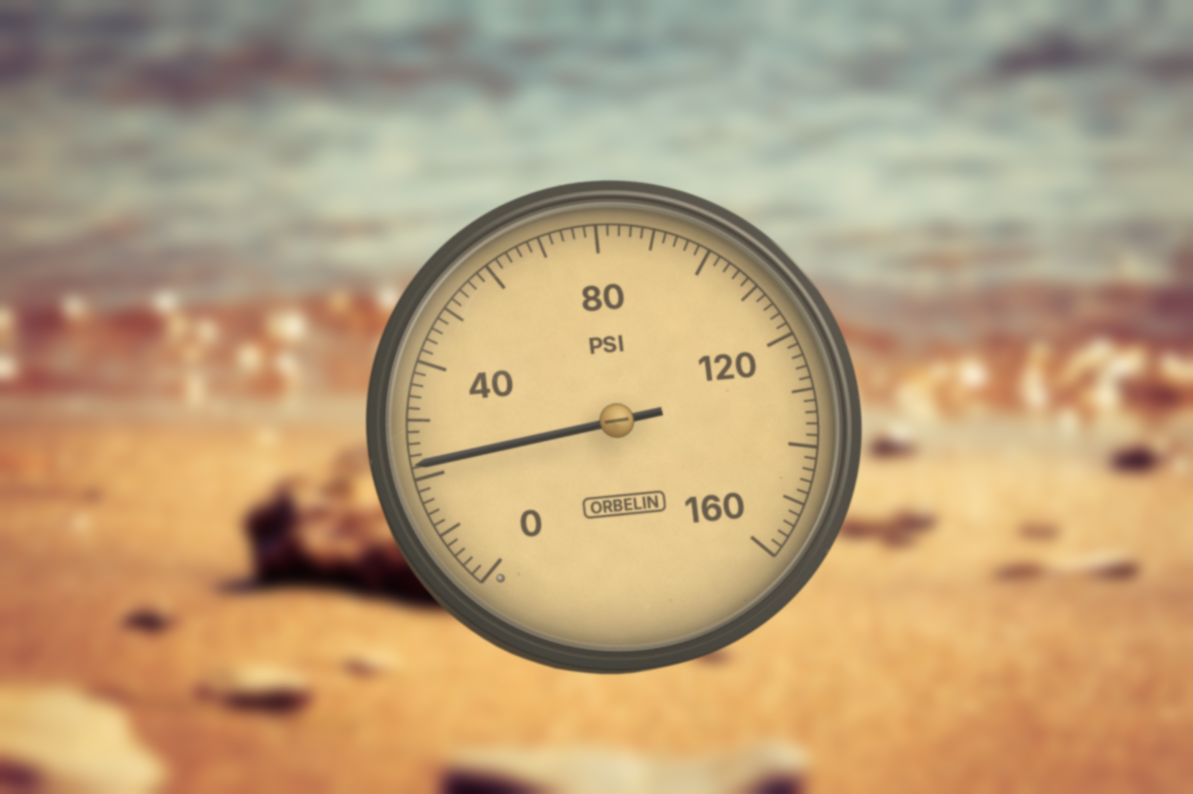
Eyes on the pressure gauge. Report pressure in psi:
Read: 22 psi
